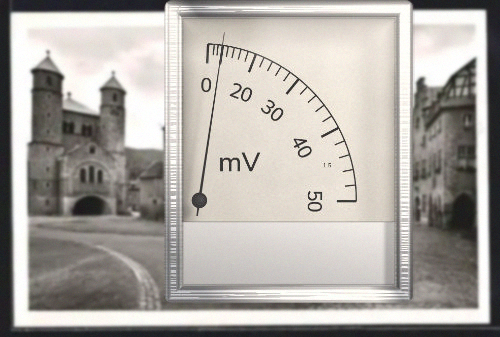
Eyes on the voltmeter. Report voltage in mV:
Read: 10 mV
